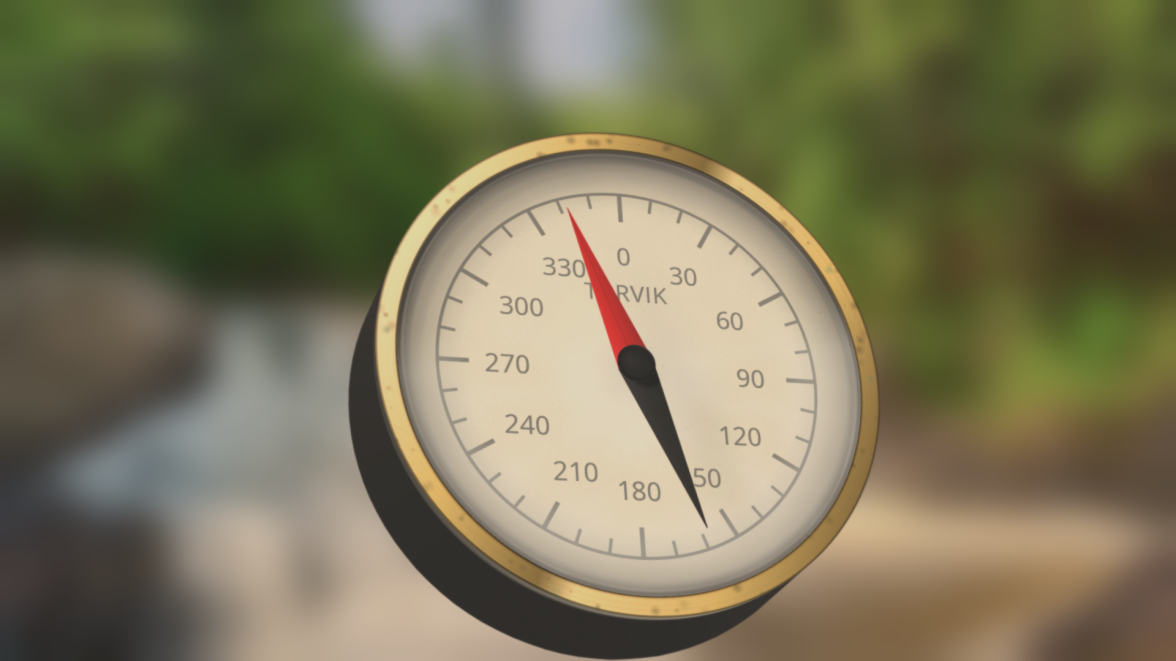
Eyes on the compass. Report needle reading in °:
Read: 340 °
